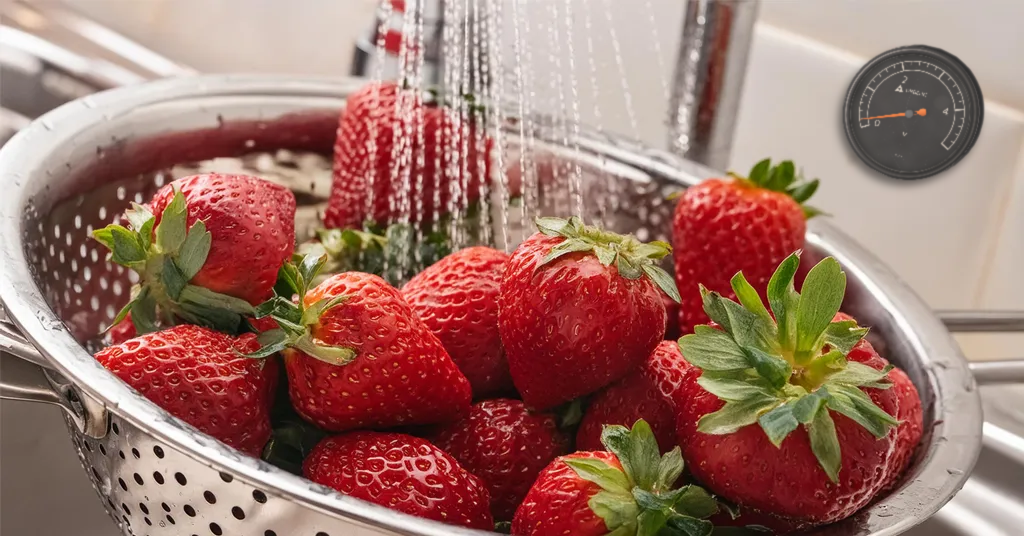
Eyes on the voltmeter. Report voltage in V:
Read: 0.2 V
